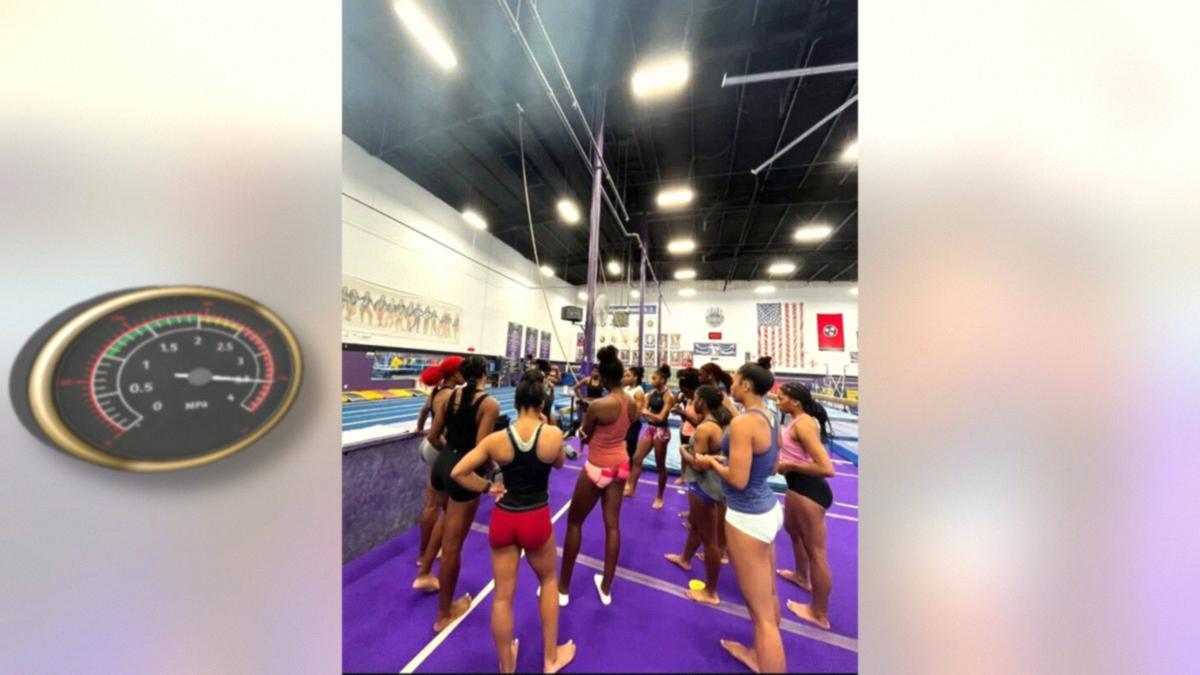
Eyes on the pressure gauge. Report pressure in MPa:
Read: 3.5 MPa
